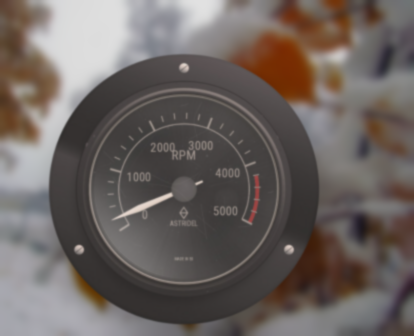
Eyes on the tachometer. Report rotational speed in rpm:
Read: 200 rpm
